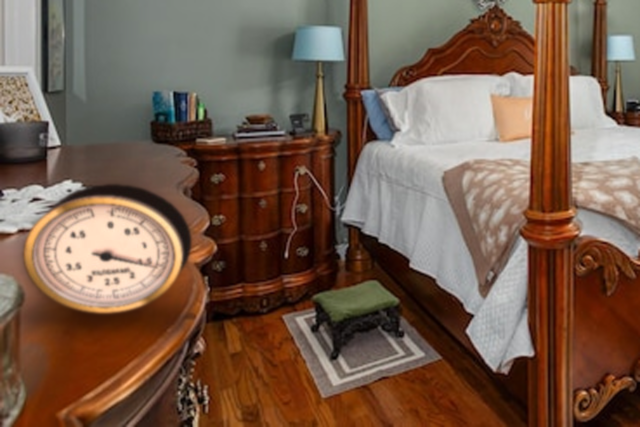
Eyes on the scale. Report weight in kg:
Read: 1.5 kg
